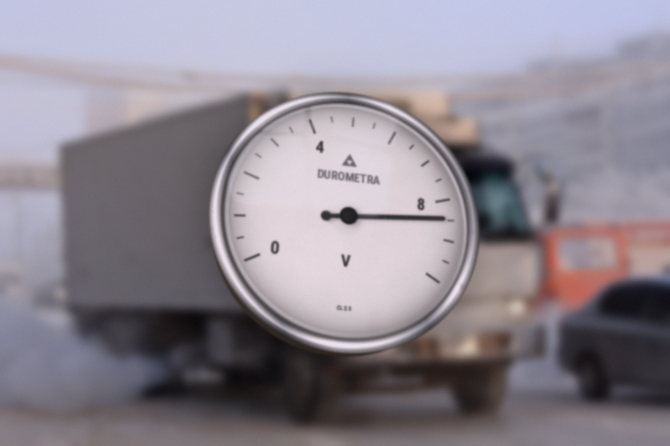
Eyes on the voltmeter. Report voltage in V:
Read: 8.5 V
